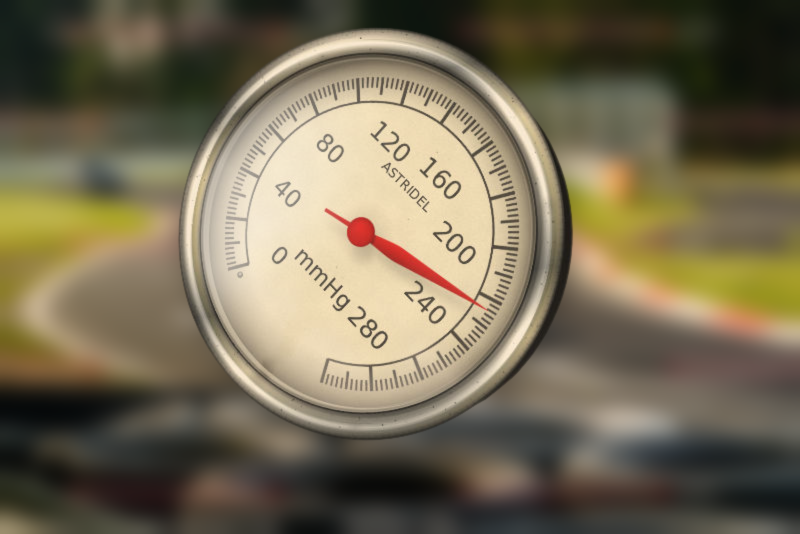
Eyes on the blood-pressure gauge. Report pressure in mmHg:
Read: 224 mmHg
